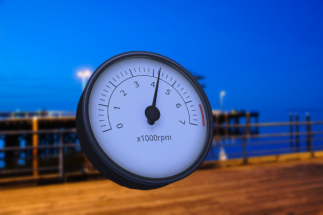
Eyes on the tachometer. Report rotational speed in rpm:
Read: 4200 rpm
